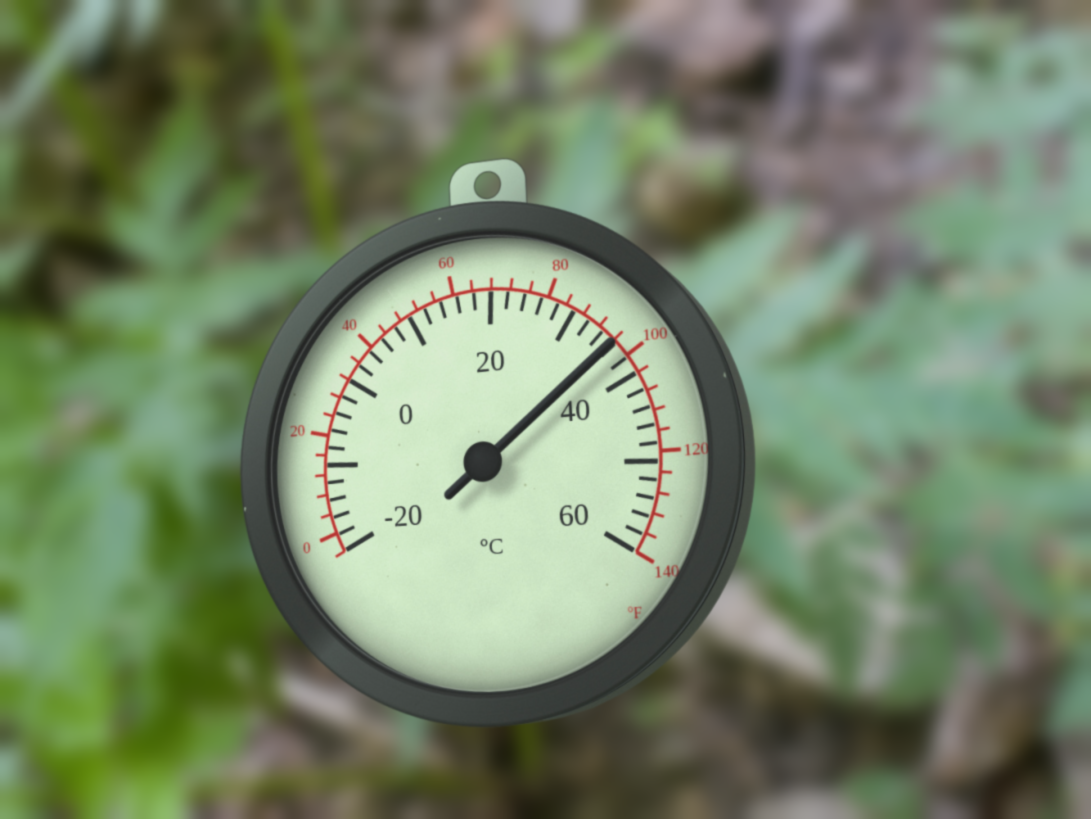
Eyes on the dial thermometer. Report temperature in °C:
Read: 36 °C
